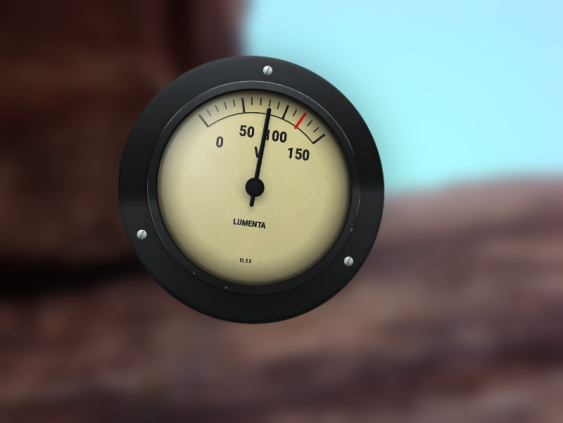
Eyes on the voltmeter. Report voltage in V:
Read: 80 V
